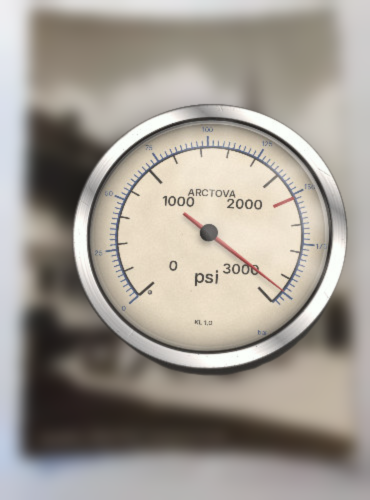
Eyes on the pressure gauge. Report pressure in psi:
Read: 2900 psi
